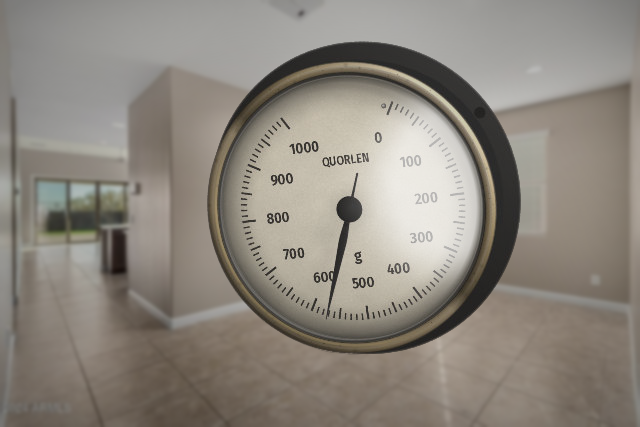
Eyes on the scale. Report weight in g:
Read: 570 g
